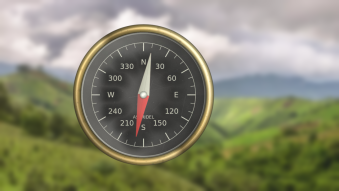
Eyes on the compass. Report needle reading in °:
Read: 190 °
